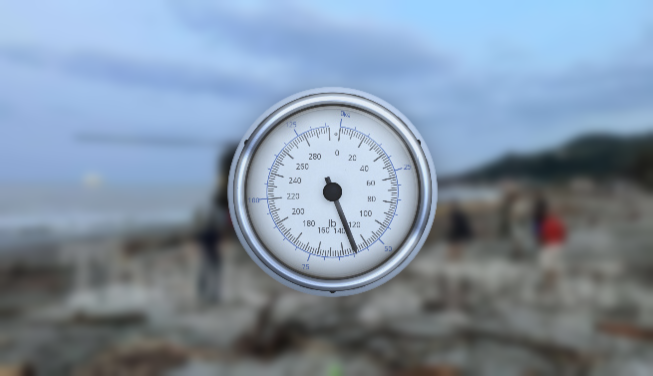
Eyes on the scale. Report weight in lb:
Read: 130 lb
